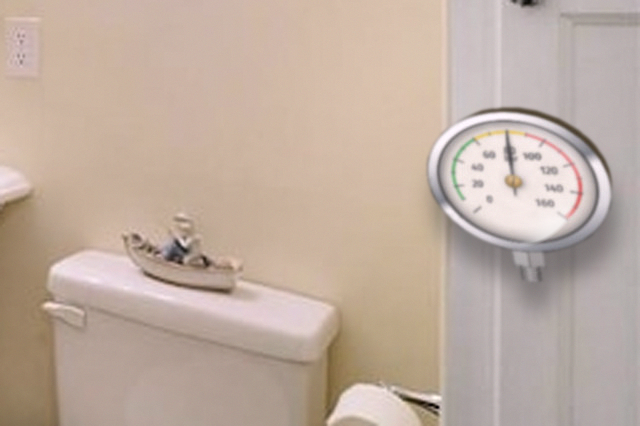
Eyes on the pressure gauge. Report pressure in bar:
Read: 80 bar
